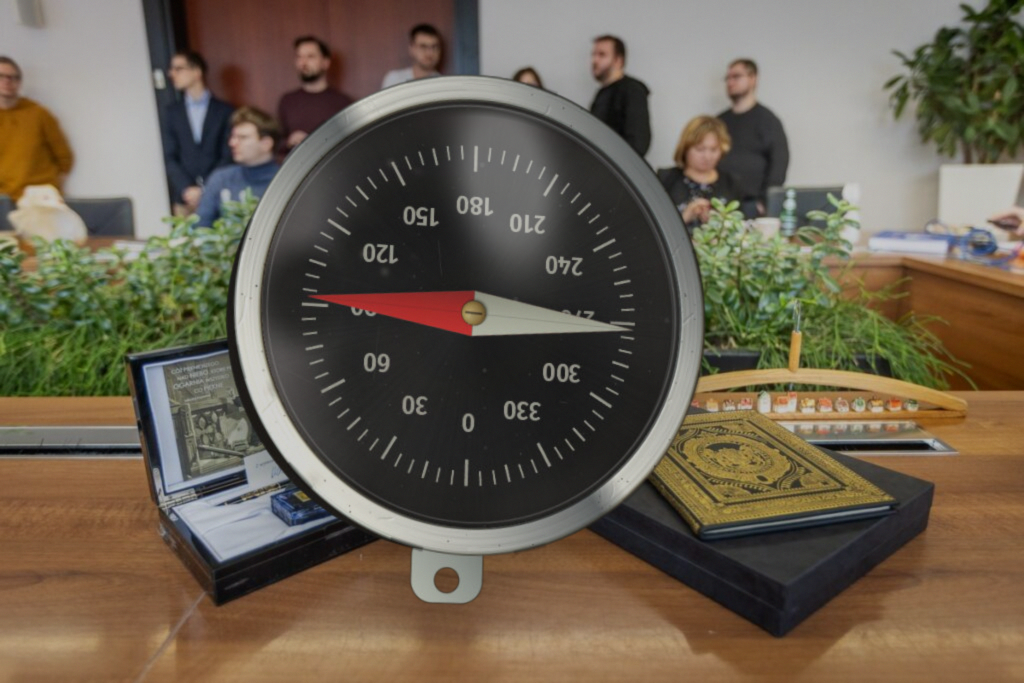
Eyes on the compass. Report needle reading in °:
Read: 92.5 °
